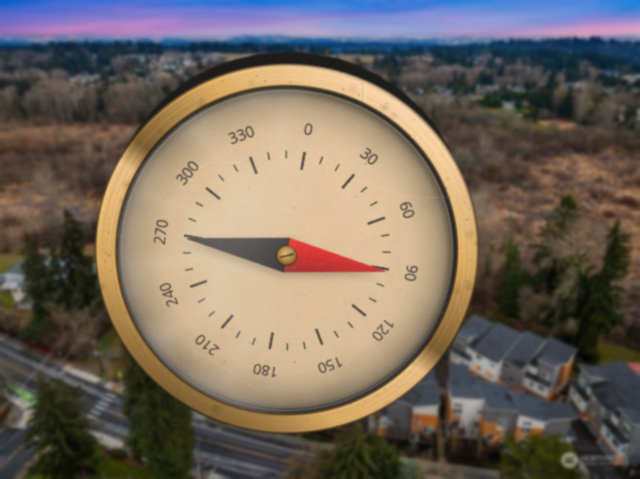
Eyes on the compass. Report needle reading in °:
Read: 90 °
